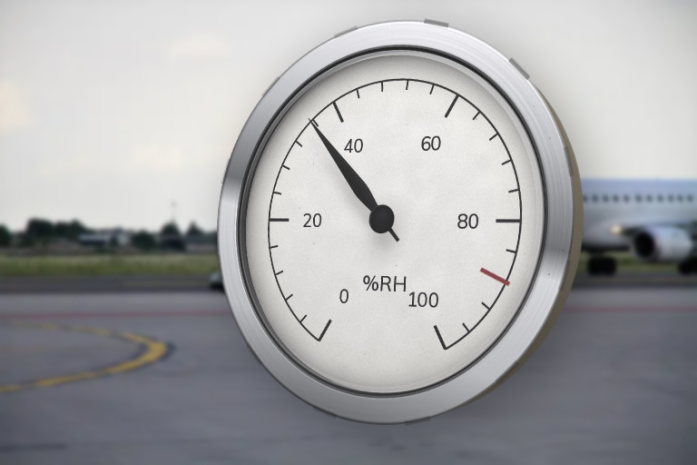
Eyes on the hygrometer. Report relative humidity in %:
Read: 36 %
